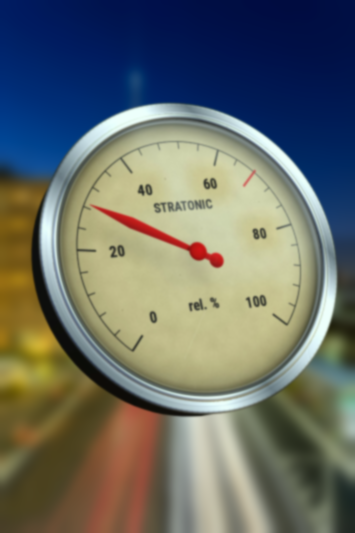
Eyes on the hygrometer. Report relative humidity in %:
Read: 28 %
